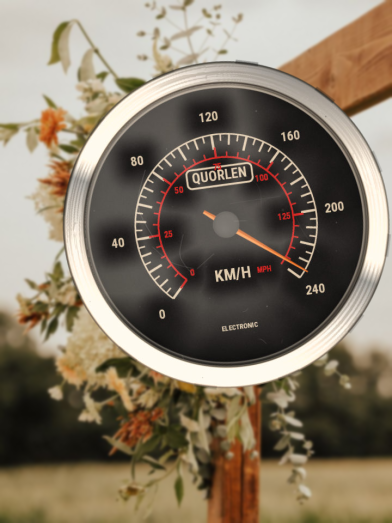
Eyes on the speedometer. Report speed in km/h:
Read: 235 km/h
